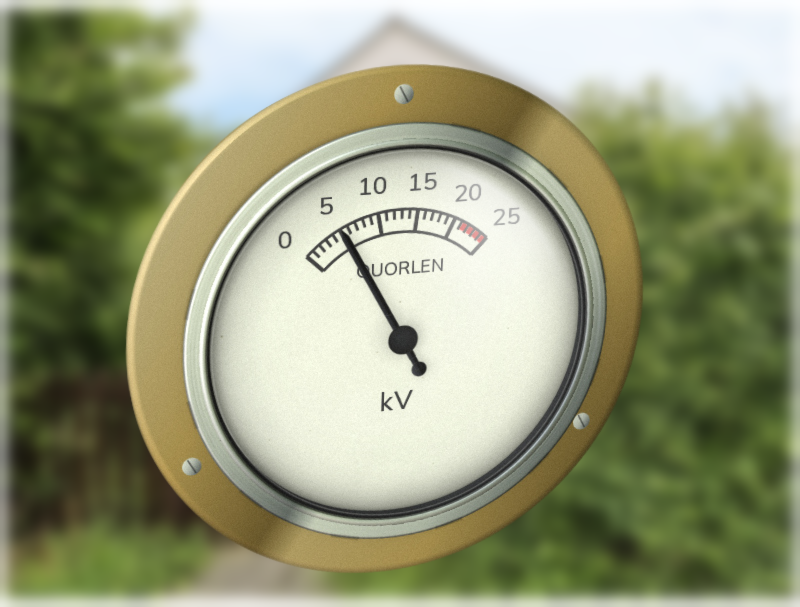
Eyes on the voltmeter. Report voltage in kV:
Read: 5 kV
